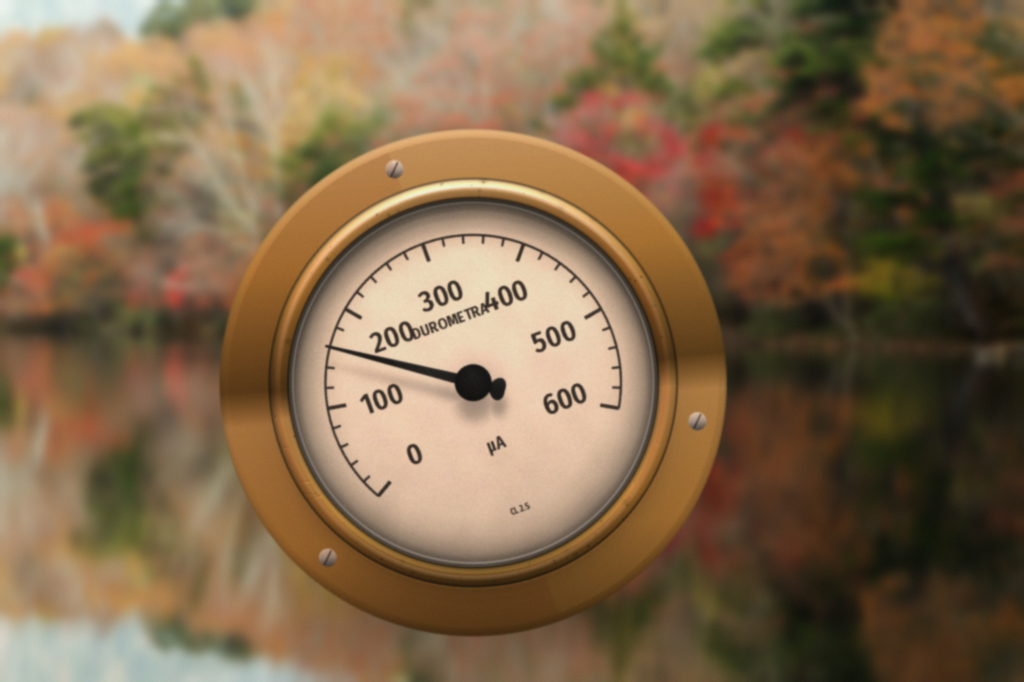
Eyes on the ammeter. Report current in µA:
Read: 160 µA
